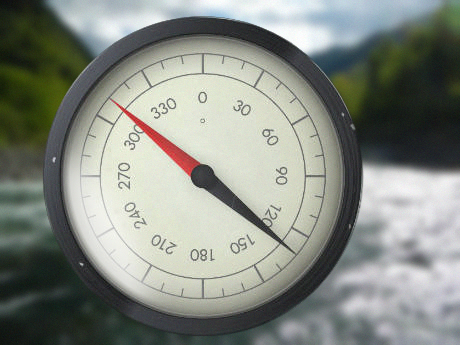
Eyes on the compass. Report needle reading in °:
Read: 310 °
